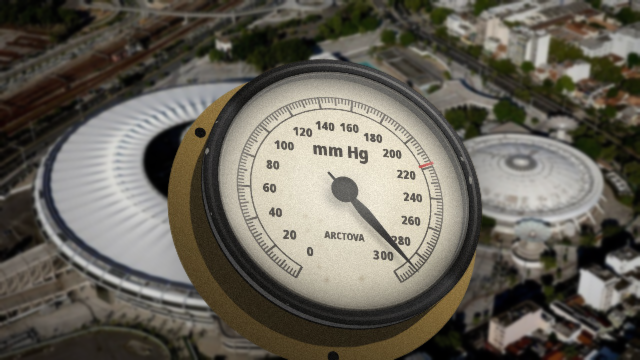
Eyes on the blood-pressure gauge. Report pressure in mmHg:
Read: 290 mmHg
